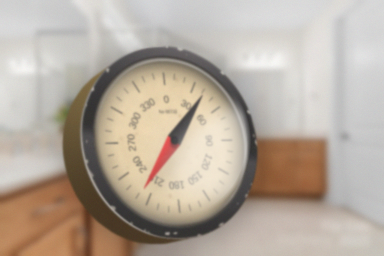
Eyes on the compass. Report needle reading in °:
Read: 220 °
